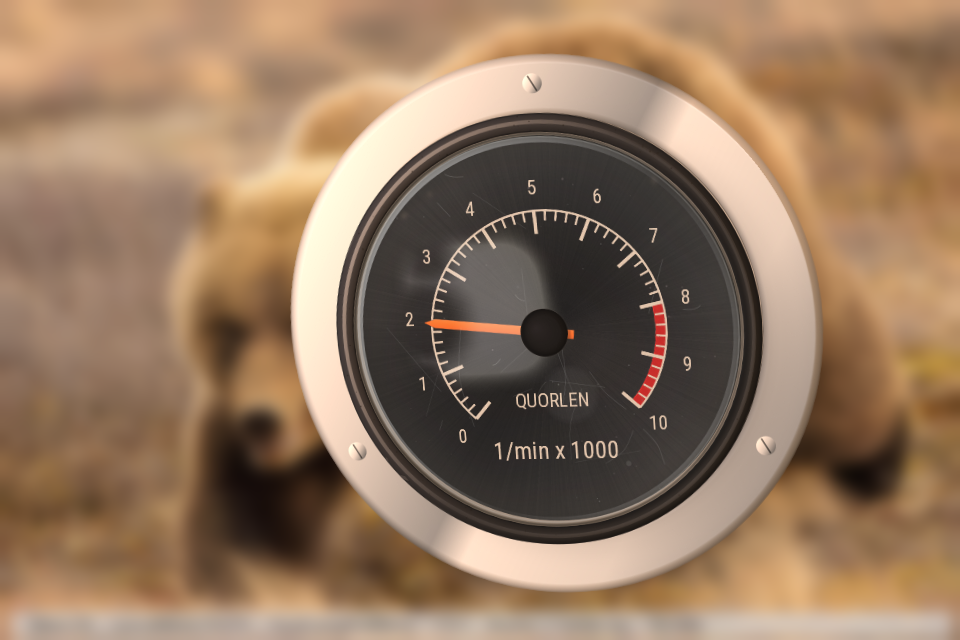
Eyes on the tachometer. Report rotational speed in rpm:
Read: 2000 rpm
